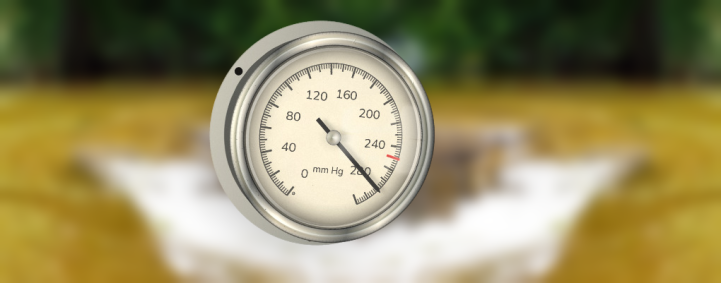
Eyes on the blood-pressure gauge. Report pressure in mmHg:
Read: 280 mmHg
